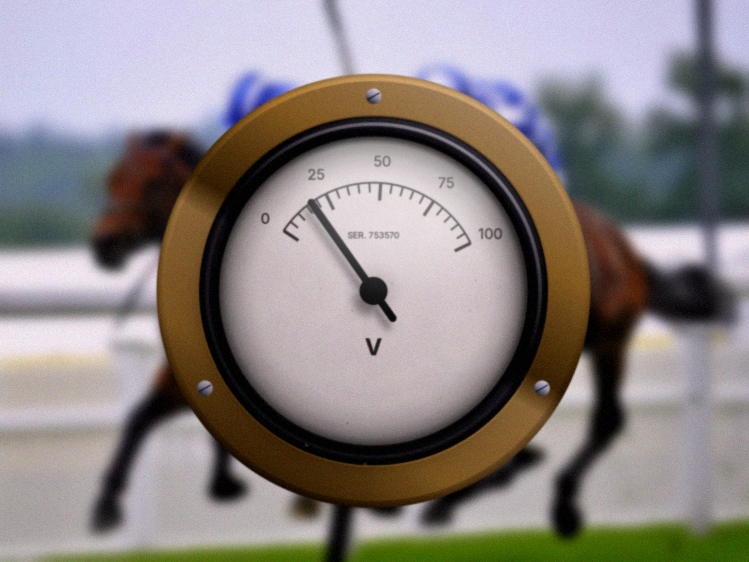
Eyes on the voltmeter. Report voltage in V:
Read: 17.5 V
